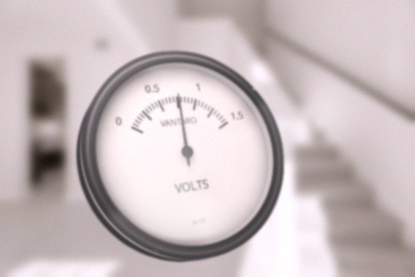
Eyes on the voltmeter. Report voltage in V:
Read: 0.75 V
